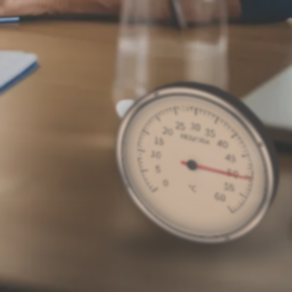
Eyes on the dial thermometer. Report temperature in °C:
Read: 50 °C
